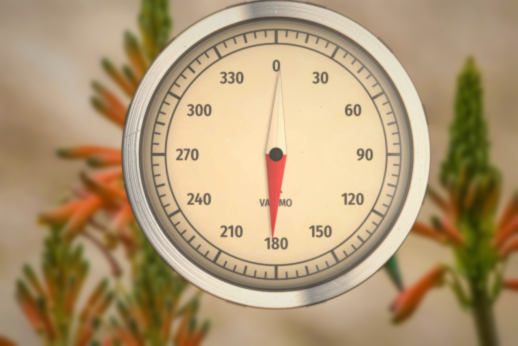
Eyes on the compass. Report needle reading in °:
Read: 182.5 °
